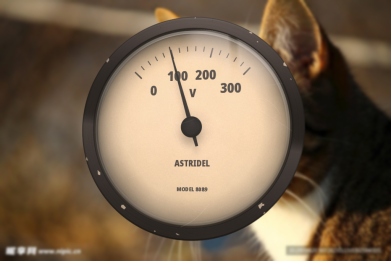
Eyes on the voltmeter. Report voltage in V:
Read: 100 V
